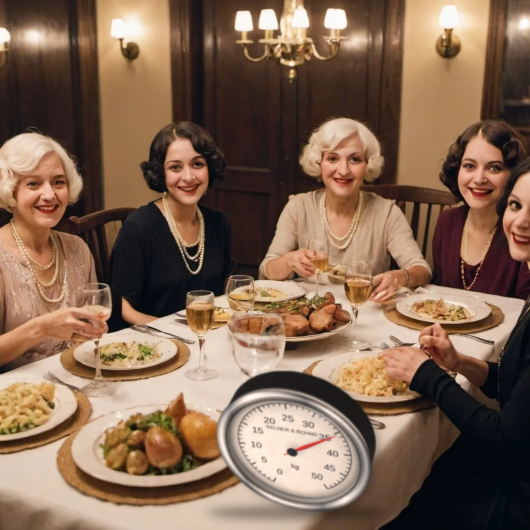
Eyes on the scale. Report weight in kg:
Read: 35 kg
